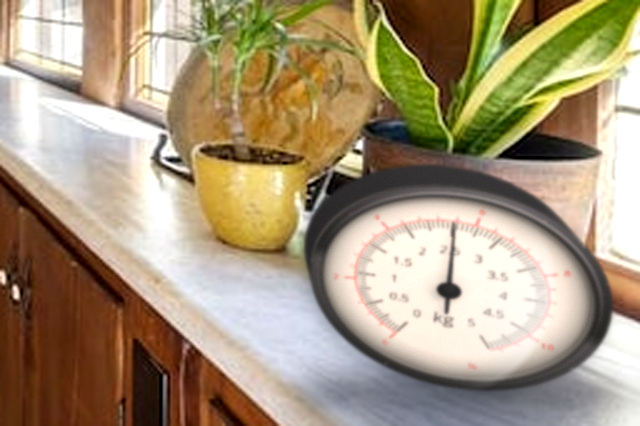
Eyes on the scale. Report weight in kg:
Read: 2.5 kg
